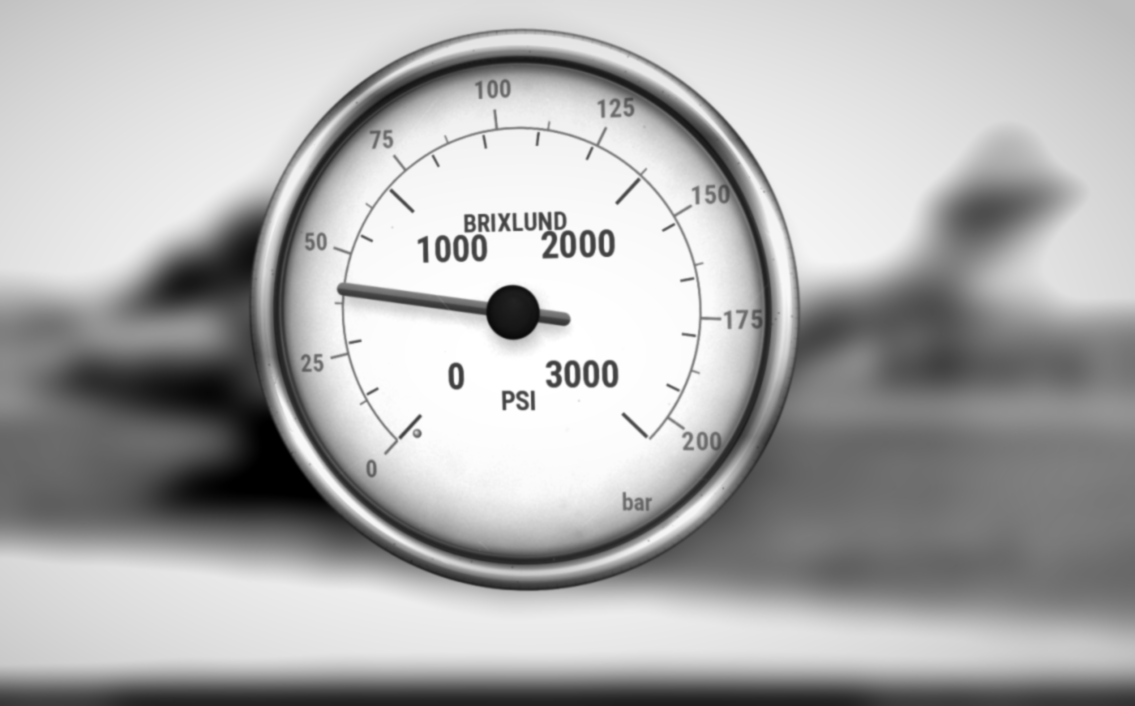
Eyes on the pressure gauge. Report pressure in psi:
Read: 600 psi
